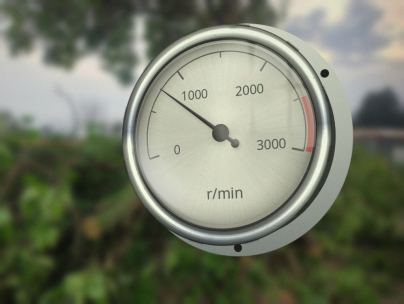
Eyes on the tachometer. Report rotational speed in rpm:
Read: 750 rpm
